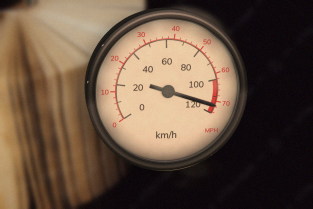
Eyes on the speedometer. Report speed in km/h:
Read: 115 km/h
